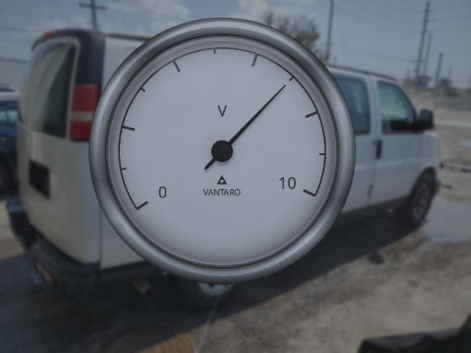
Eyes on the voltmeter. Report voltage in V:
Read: 7 V
